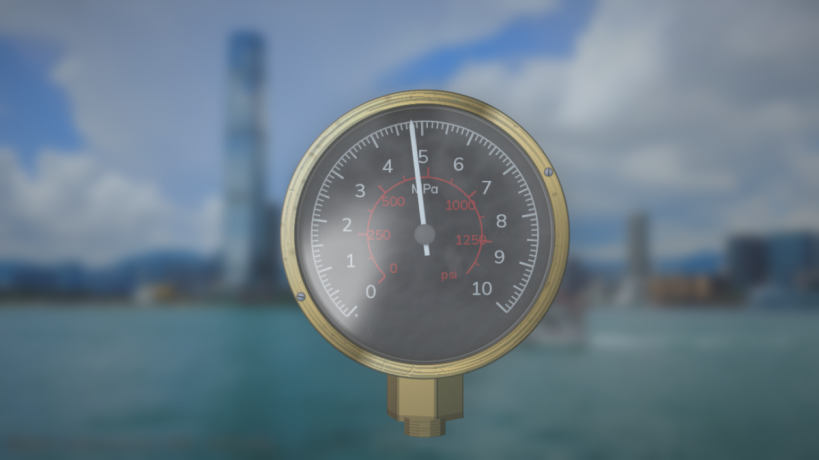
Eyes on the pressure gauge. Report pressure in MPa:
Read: 4.8 MPa
